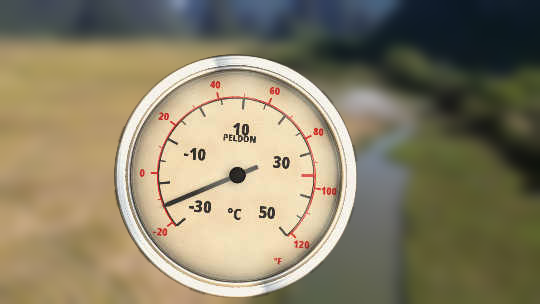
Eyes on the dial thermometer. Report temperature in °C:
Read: -25 °C
